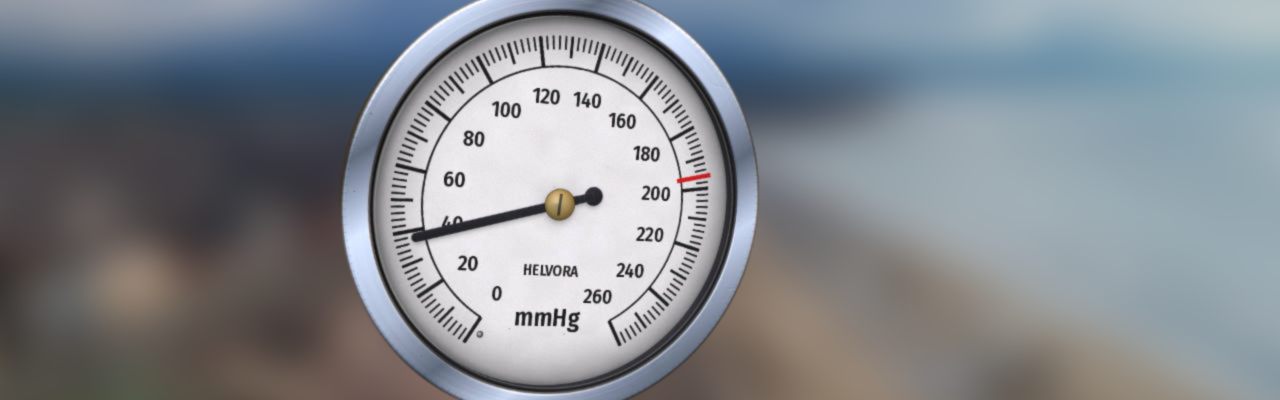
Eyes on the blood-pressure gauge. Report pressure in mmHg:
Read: 38 mmHg
